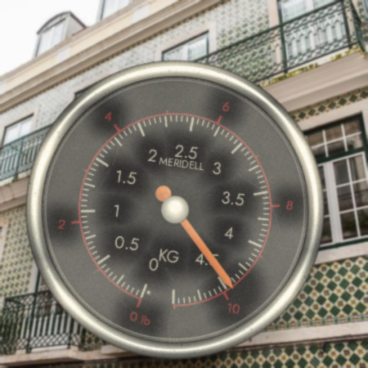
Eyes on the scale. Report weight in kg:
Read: 4.45 kg
